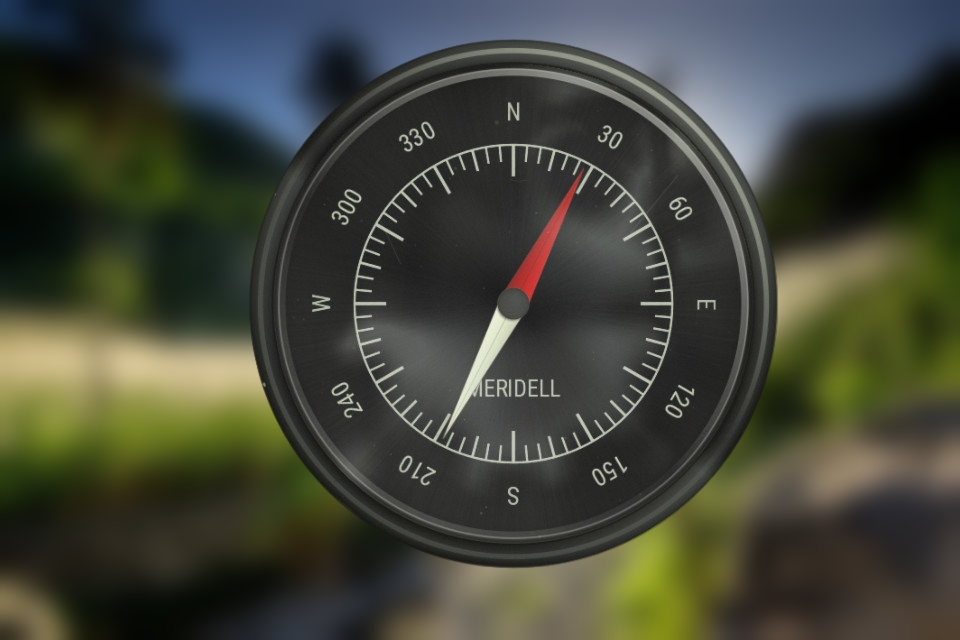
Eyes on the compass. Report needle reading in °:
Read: 27.5 °
